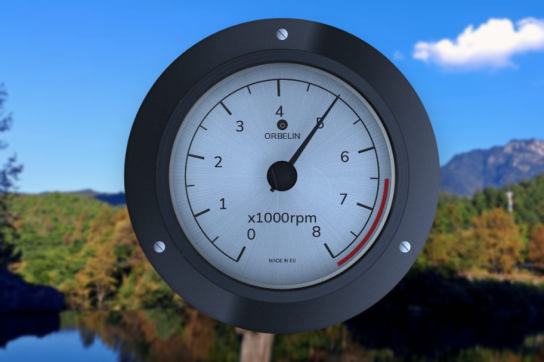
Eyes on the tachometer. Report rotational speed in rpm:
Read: 5000 rpm
